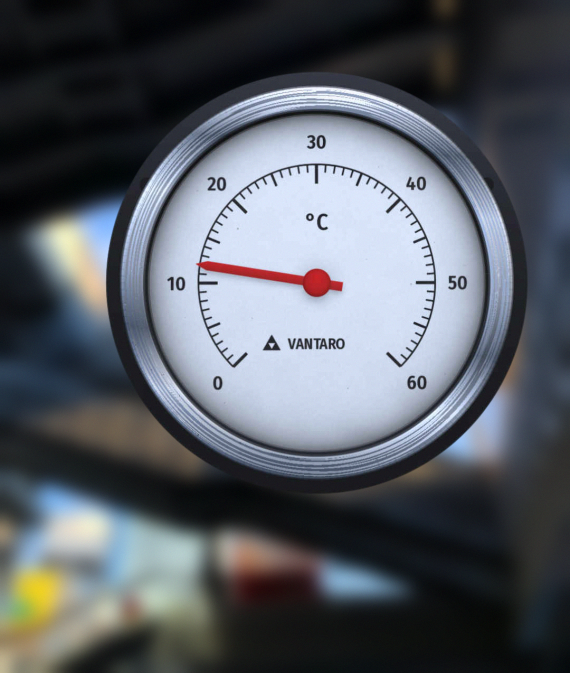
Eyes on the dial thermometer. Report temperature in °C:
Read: 12 °C
